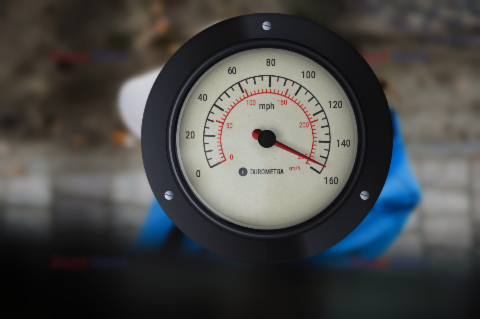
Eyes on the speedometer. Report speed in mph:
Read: 155 mph
